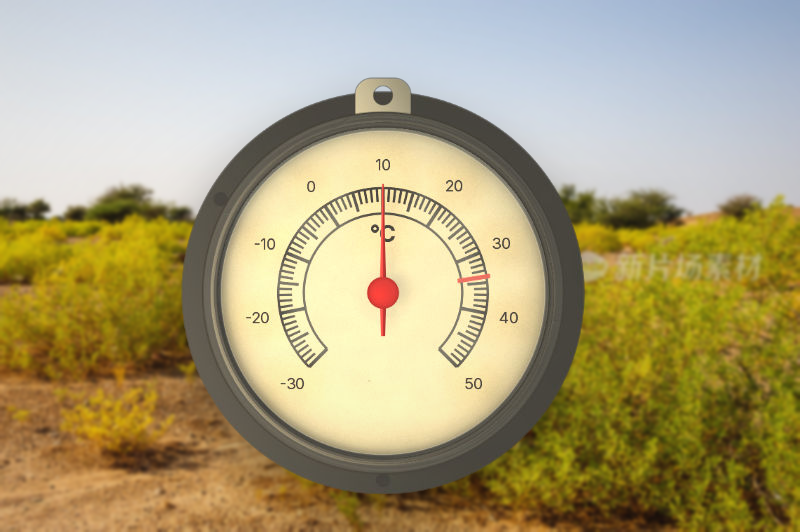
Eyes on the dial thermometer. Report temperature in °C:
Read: 10 °C
